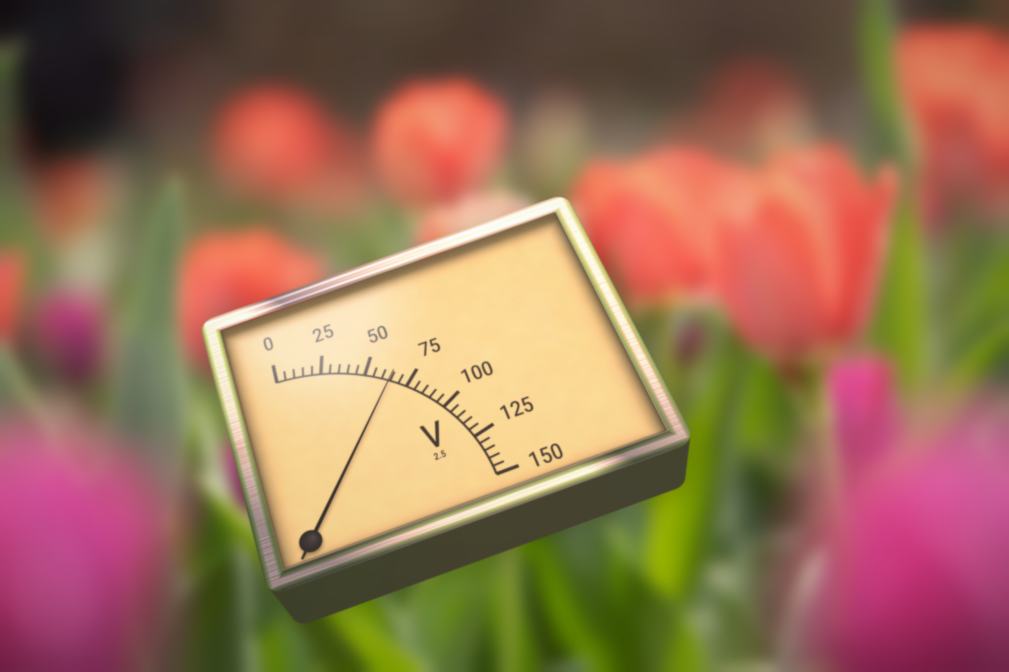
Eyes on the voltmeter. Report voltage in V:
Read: 65 V
